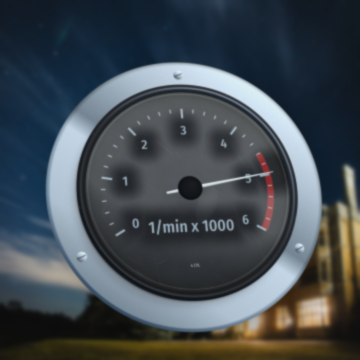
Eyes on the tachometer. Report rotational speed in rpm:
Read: 5000 rpm
